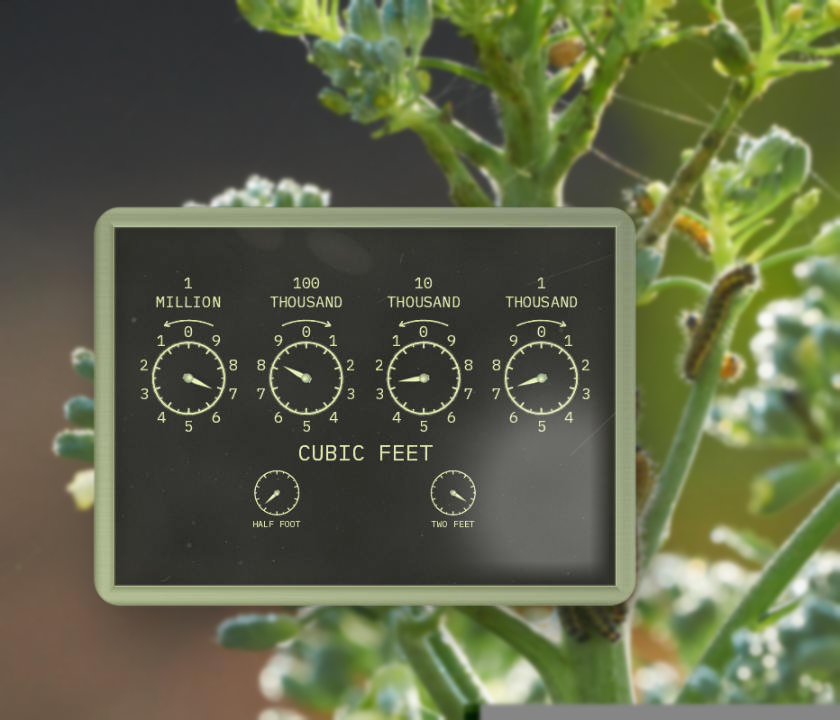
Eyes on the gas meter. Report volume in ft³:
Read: 682700 ft³
